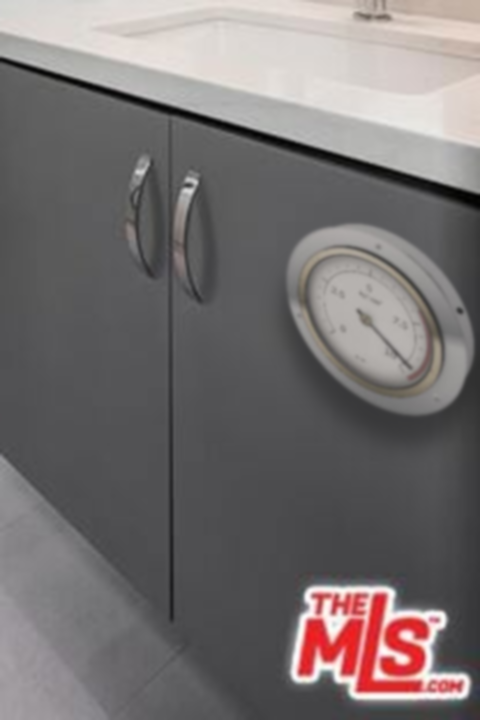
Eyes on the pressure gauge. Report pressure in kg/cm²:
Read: 9.5 kg/cm²
